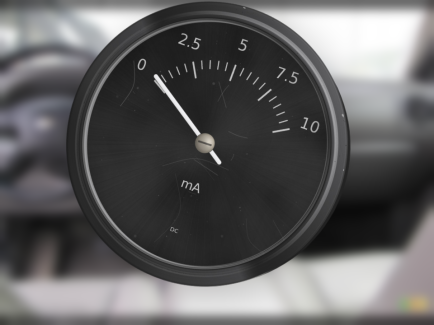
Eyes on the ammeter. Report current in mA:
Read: 0.25 mA
